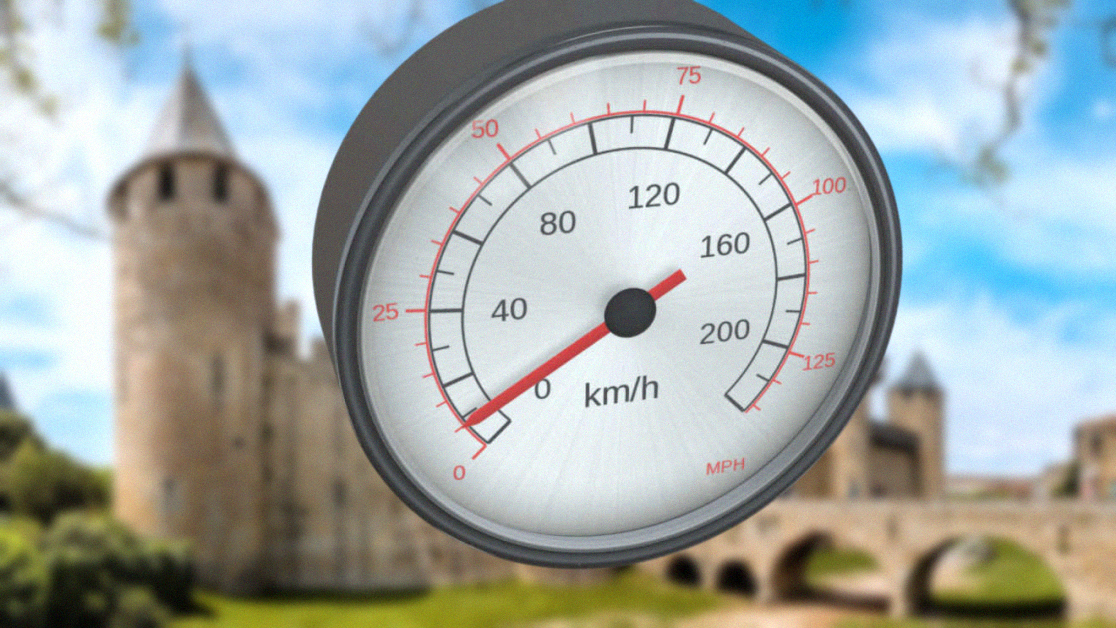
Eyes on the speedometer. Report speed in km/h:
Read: 10 km/h
